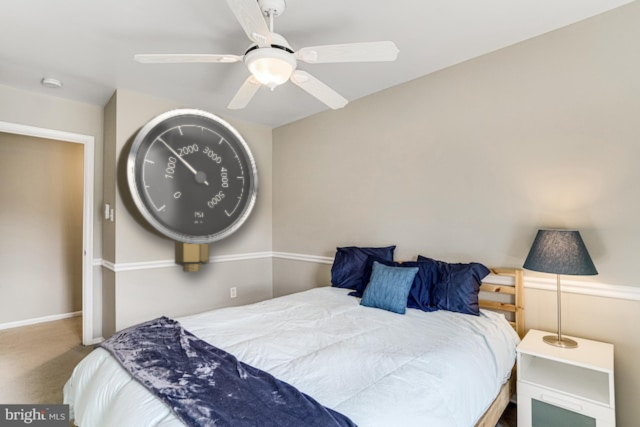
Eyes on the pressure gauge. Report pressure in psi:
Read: 1500 psi
